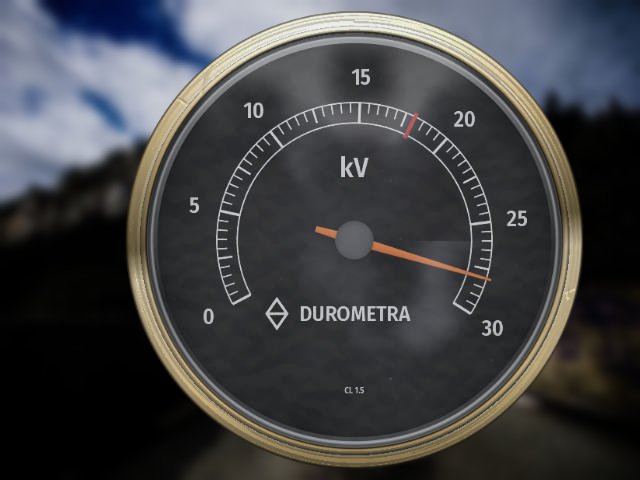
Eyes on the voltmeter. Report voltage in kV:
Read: 28 kV
